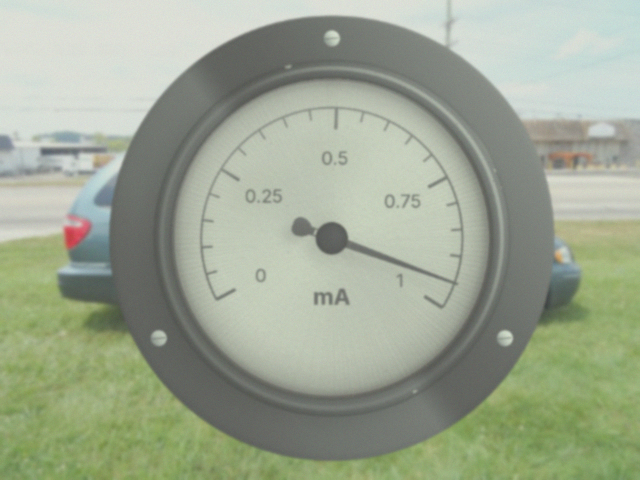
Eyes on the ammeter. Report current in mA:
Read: 0.95 mA
